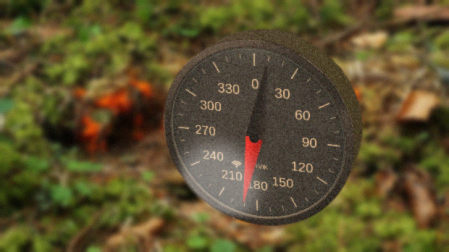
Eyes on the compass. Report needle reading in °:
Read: 190 °
